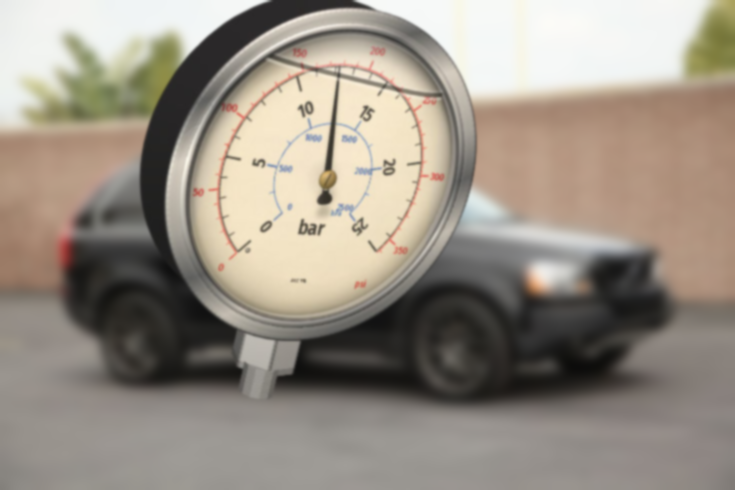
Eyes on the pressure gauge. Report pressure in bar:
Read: 12 bar
